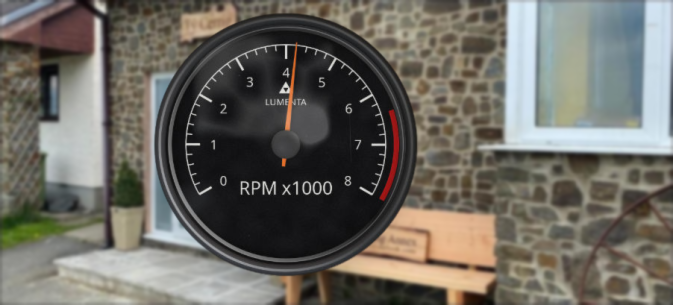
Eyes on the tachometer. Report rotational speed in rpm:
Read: 4200 rpm
